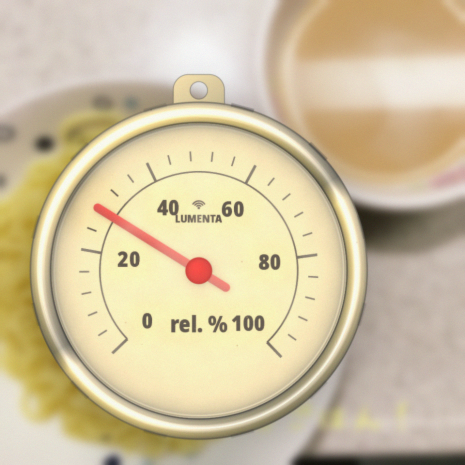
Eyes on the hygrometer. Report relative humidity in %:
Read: 28 %
